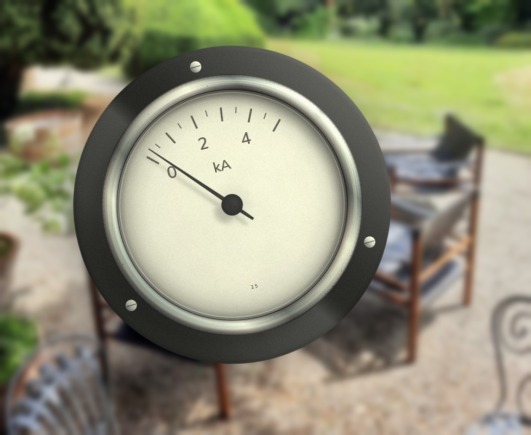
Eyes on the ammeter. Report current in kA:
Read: 0.25 kA
